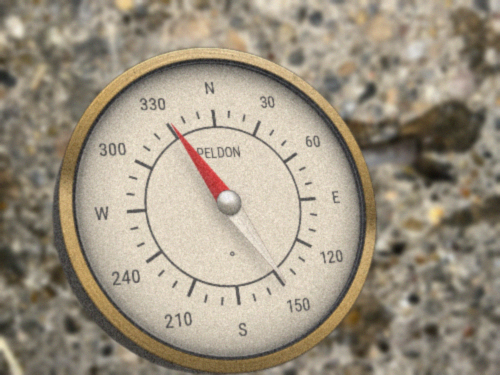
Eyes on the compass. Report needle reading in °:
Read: 330 °
